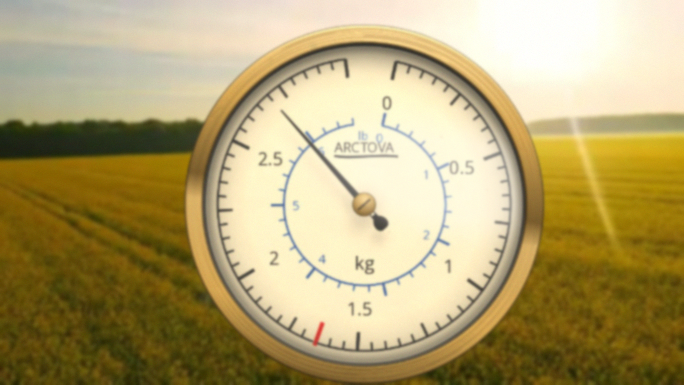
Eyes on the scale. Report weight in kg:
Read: 2.7 kg
